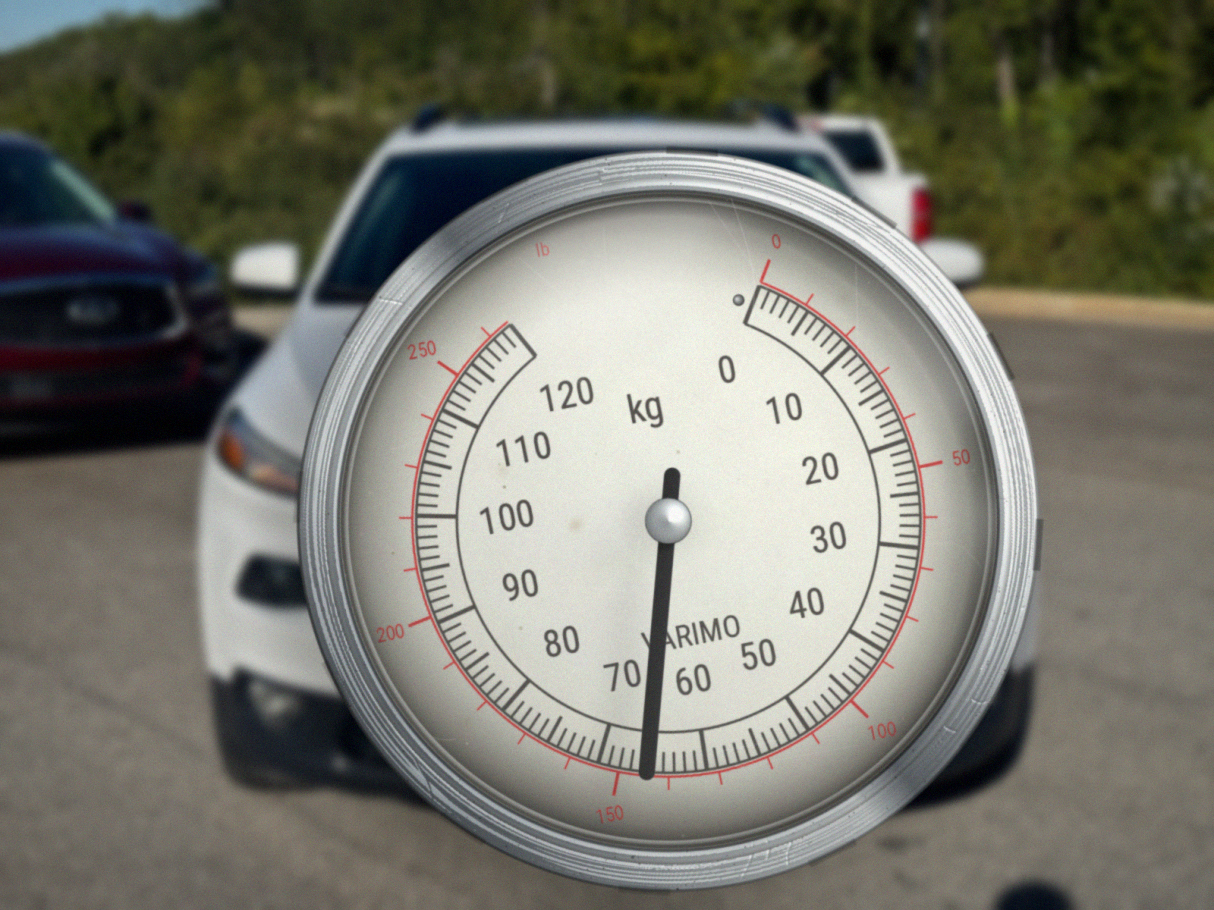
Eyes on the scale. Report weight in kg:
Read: 65.5 kg
